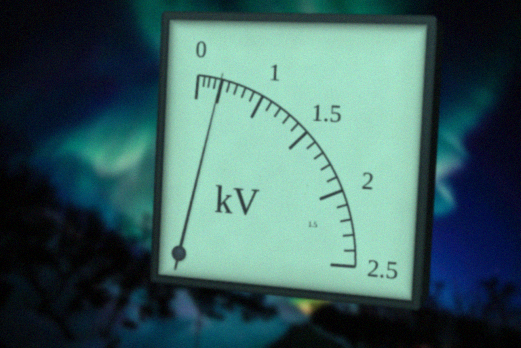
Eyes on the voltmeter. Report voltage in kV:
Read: 0.5 kV
